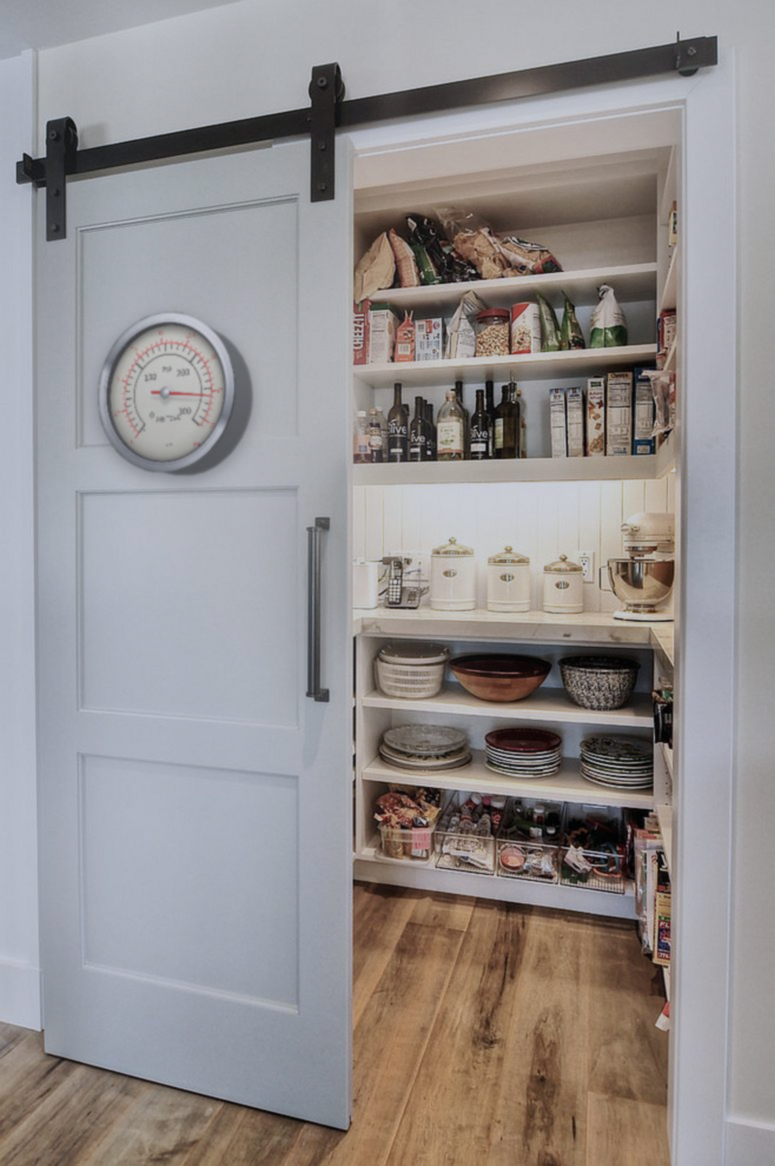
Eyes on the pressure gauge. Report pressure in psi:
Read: 260 psi
